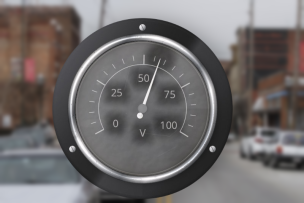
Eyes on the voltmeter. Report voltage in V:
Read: 57.5 V
